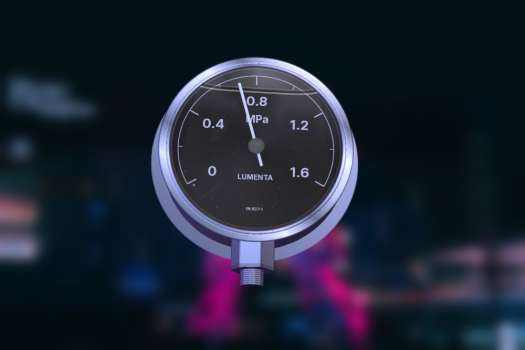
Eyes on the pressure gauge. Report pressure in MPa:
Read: 0.7 MPa
